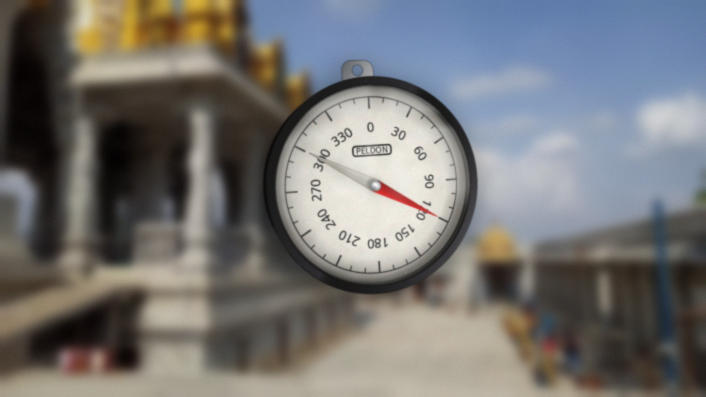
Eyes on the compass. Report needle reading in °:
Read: 120 °
